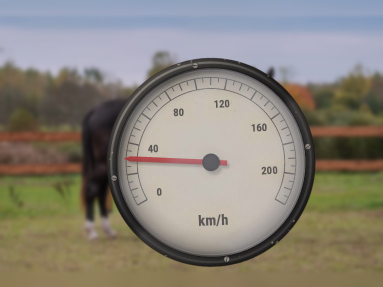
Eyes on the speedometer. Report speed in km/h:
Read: 30 km/h
